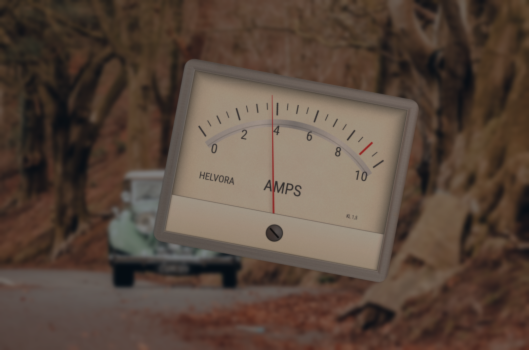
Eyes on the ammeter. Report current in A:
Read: 3.75 A
